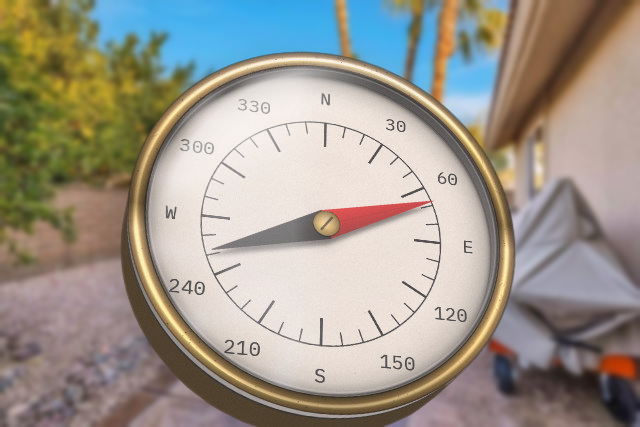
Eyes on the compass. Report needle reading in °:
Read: 70 °
